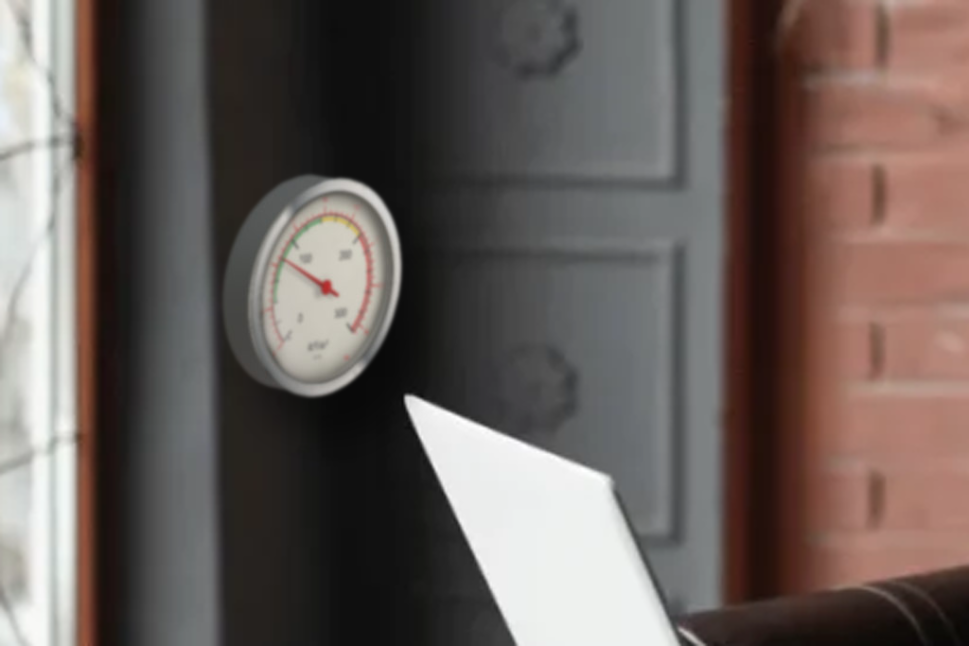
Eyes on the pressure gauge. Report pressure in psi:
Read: 80 psi
